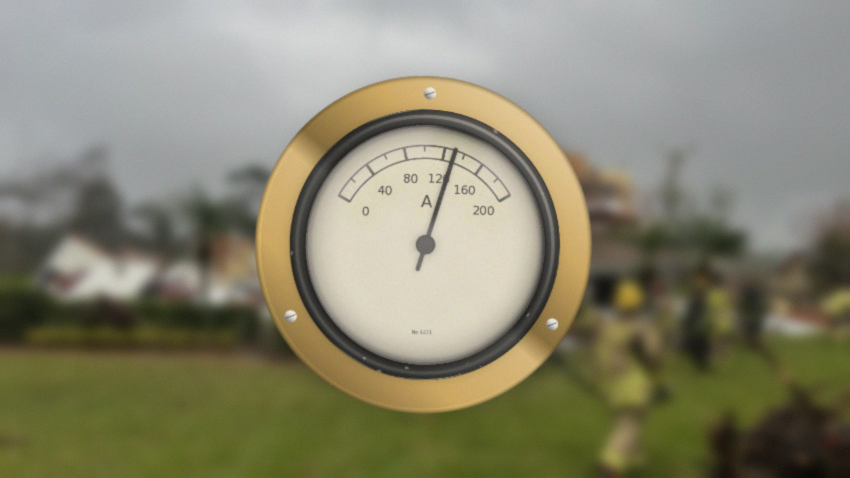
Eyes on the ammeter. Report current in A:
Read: 130 A
